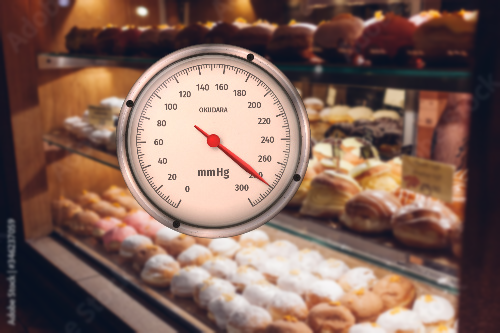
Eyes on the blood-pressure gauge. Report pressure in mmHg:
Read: 280 mmHg
